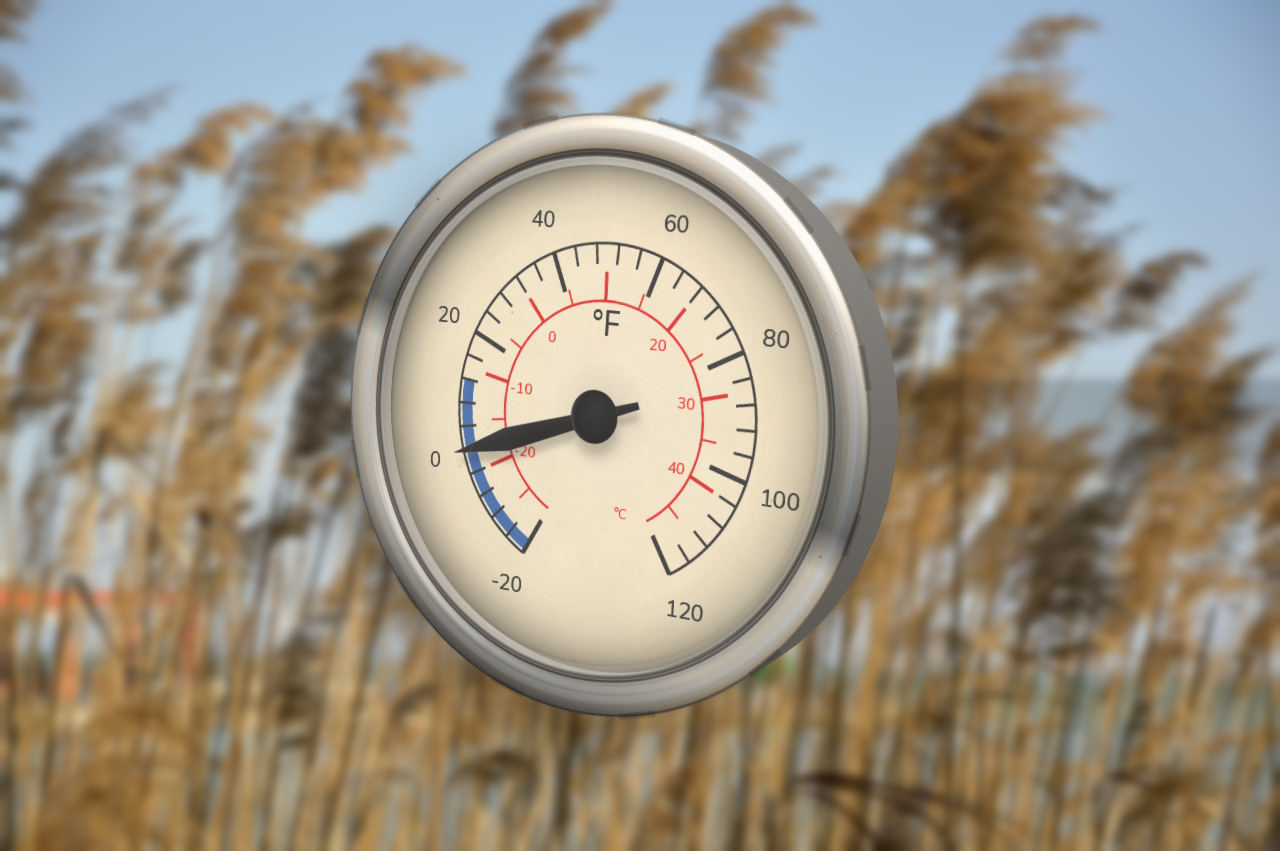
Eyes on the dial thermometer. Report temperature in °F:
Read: 0 °F
